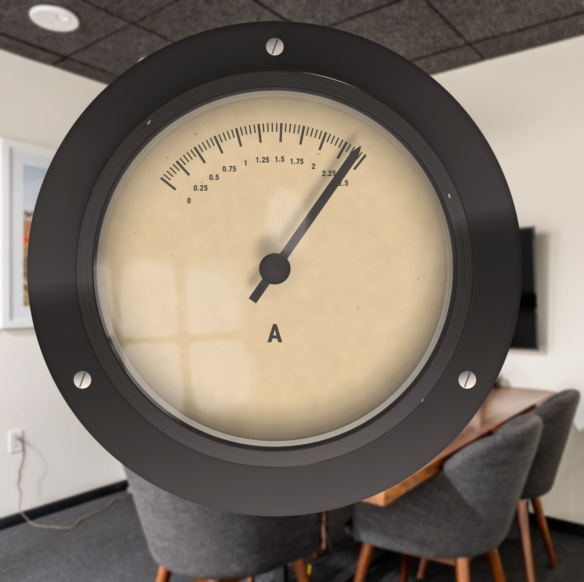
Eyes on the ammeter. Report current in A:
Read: 2.4 A
